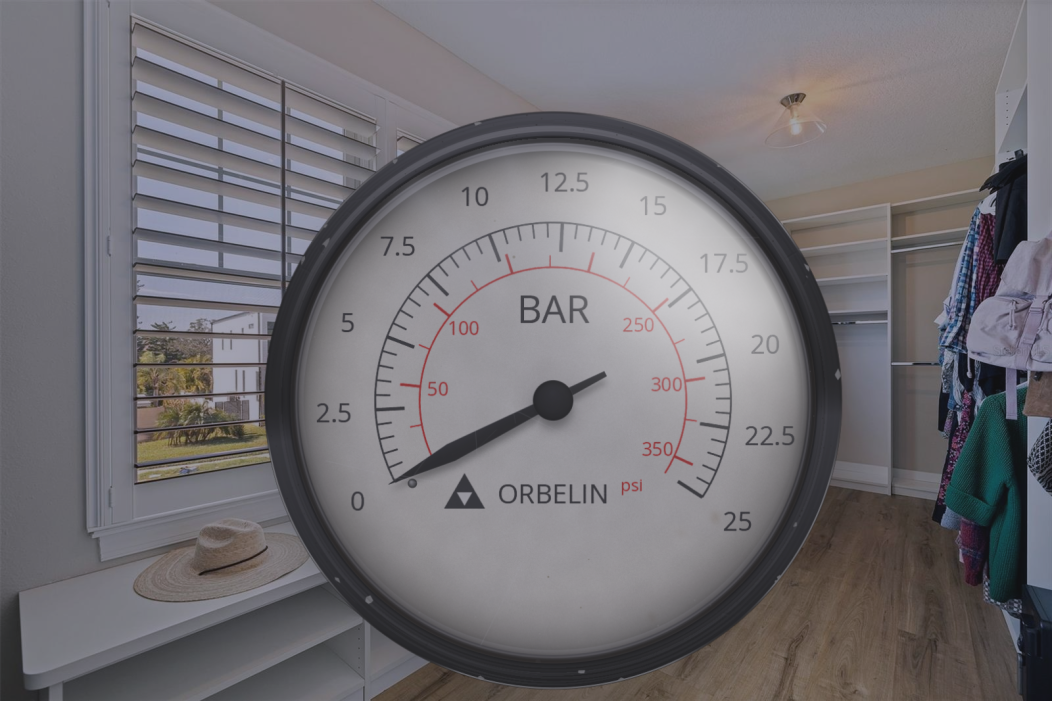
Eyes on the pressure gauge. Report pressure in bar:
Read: 0 bar
